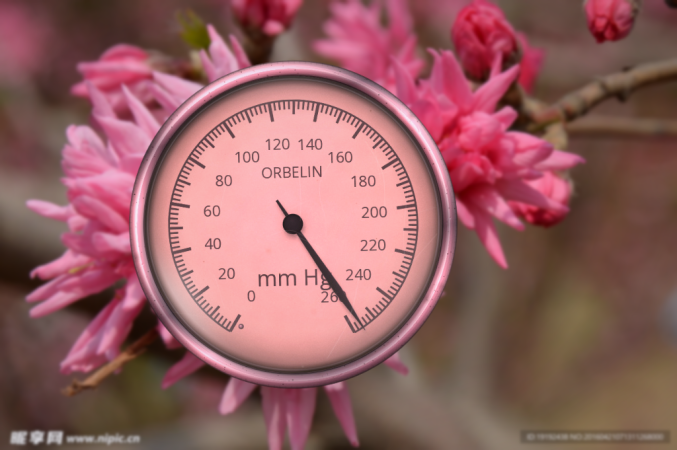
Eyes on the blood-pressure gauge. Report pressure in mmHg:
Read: 256 mmHg
